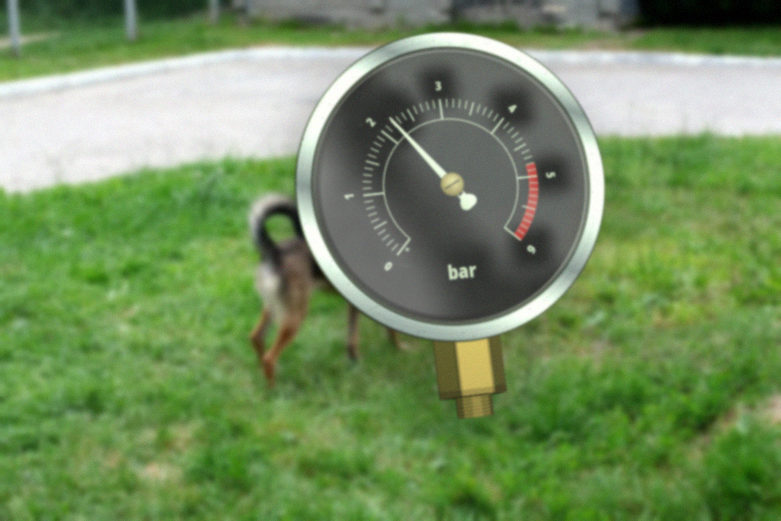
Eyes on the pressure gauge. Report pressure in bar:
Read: 2.2 bar
